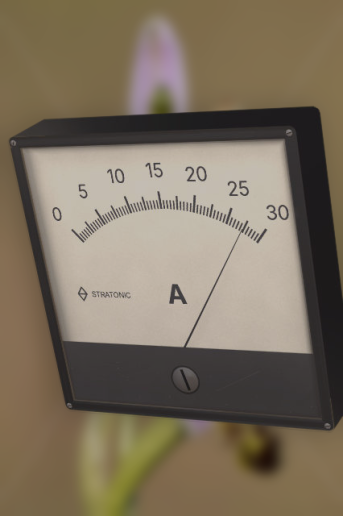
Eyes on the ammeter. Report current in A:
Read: 27.5 A
